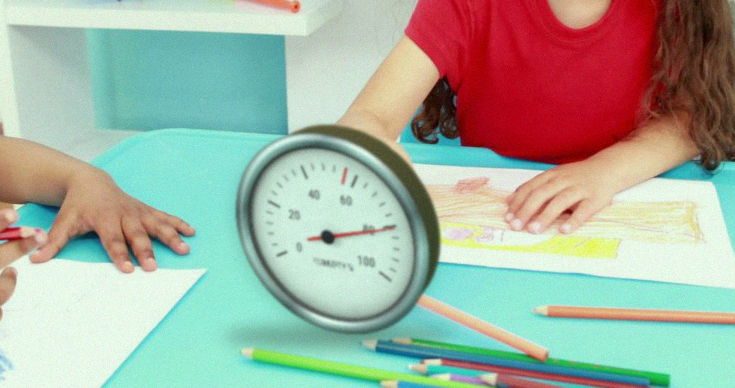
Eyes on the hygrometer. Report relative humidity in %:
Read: 80 %
